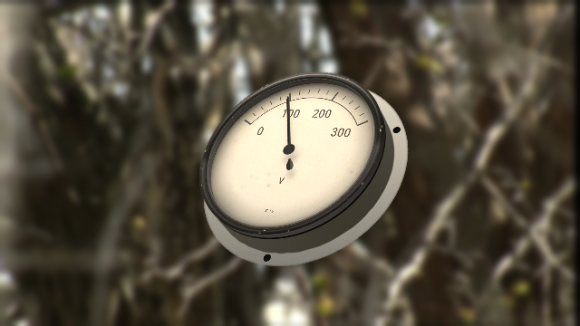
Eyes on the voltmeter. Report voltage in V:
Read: 100 V
